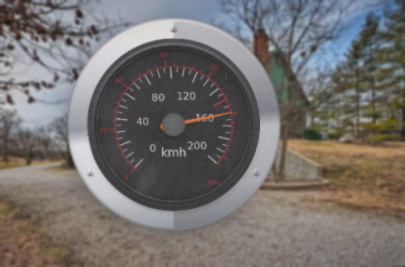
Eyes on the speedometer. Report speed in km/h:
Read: 160 km/h
